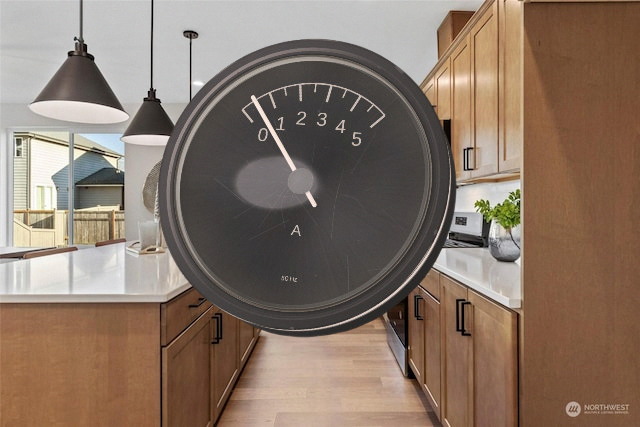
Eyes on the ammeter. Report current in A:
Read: 0.5 A
